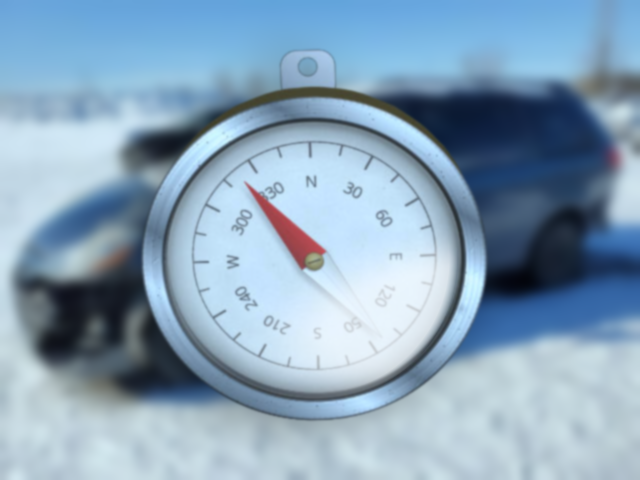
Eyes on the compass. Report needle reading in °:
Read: 322.5 °
